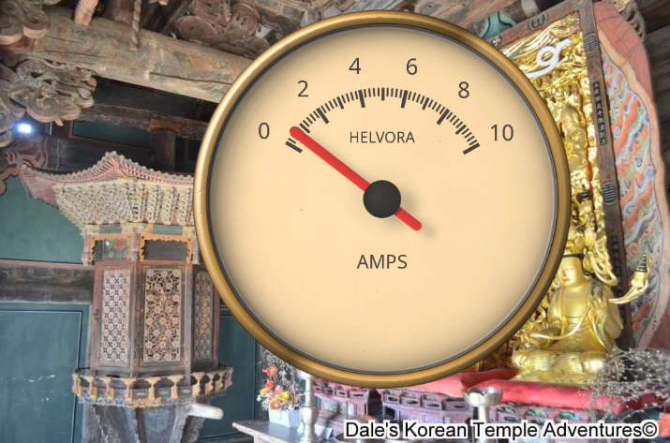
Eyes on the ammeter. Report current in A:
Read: 0.6 A
